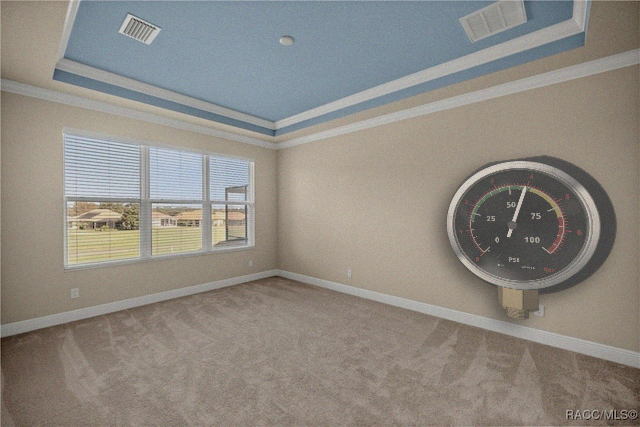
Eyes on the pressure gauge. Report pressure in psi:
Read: 57.5 psi
